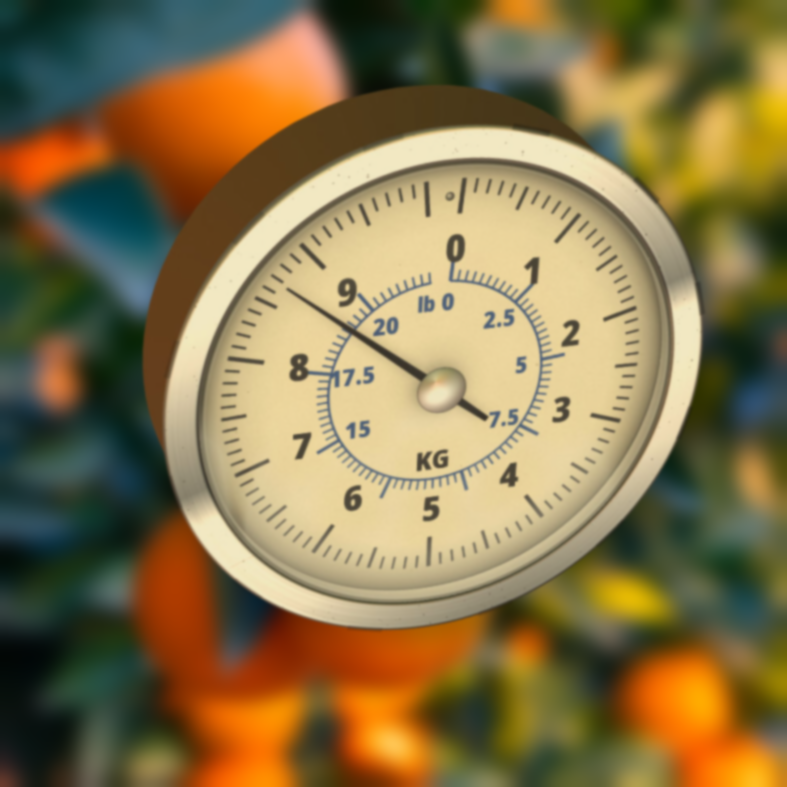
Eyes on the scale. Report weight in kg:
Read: 8.7 kg
